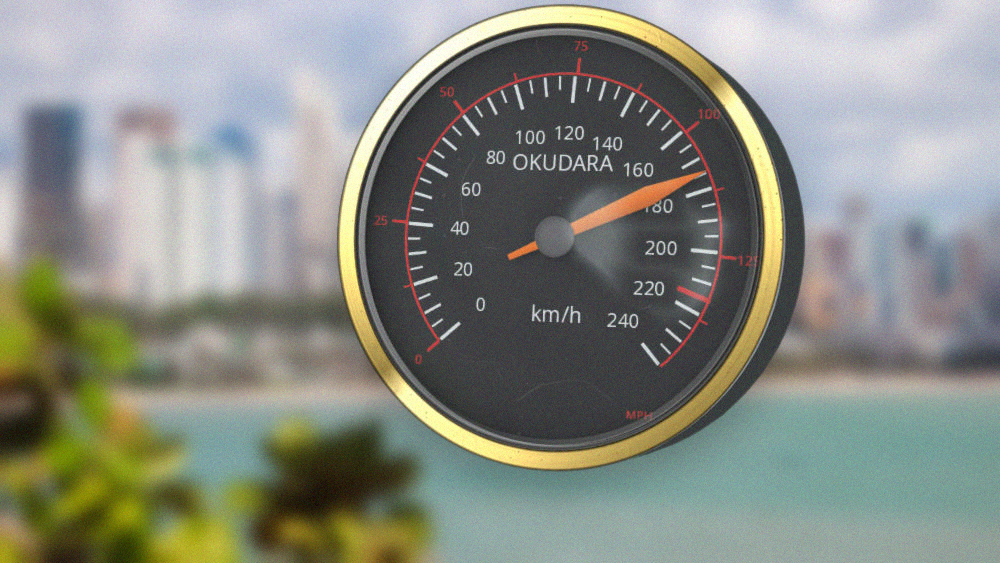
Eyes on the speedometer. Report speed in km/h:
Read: 175 km/h
